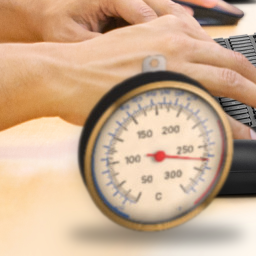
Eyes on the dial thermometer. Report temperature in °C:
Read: 262.5 °C
